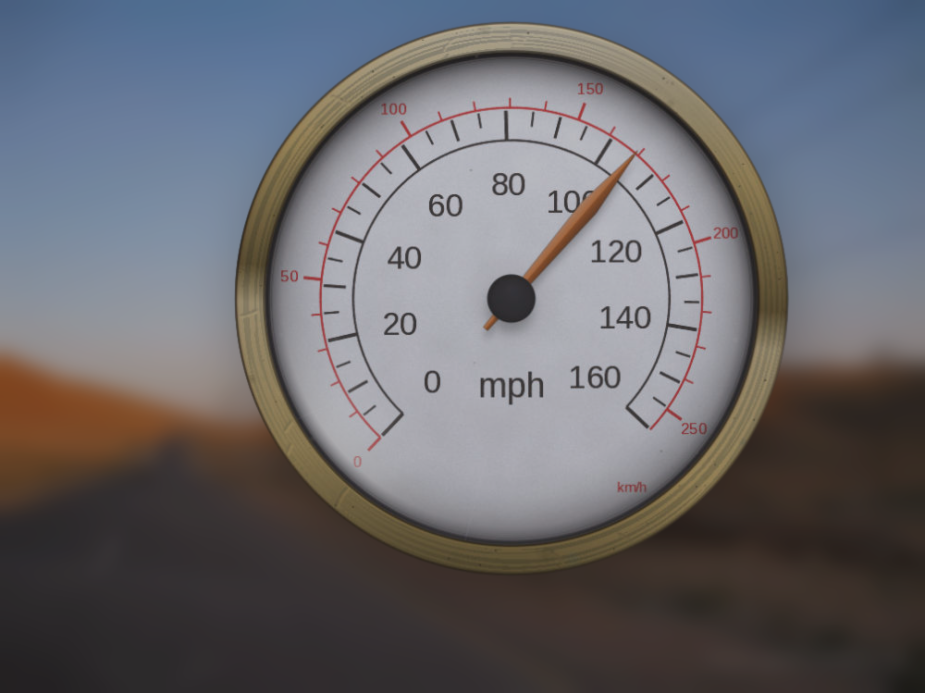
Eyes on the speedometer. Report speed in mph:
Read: 105 mph
